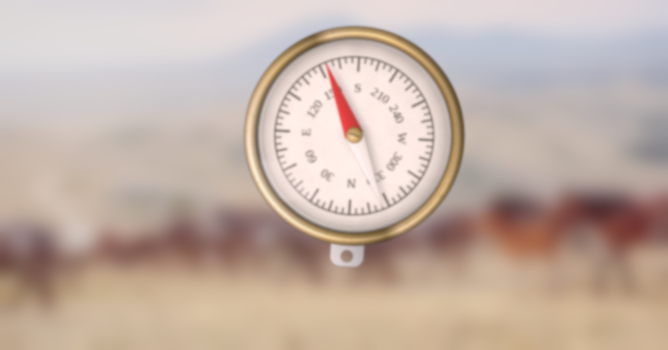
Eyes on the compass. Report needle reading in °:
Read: 155 °
